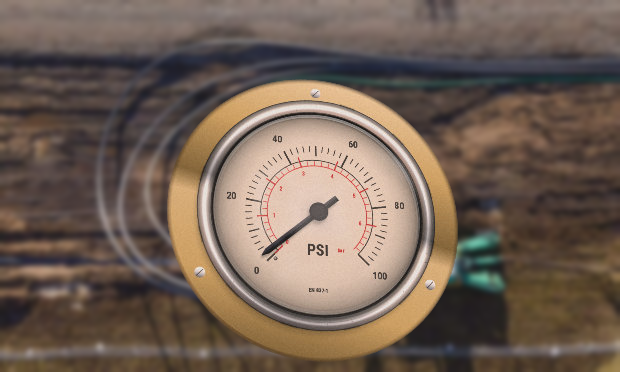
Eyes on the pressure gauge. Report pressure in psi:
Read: 2 psi
